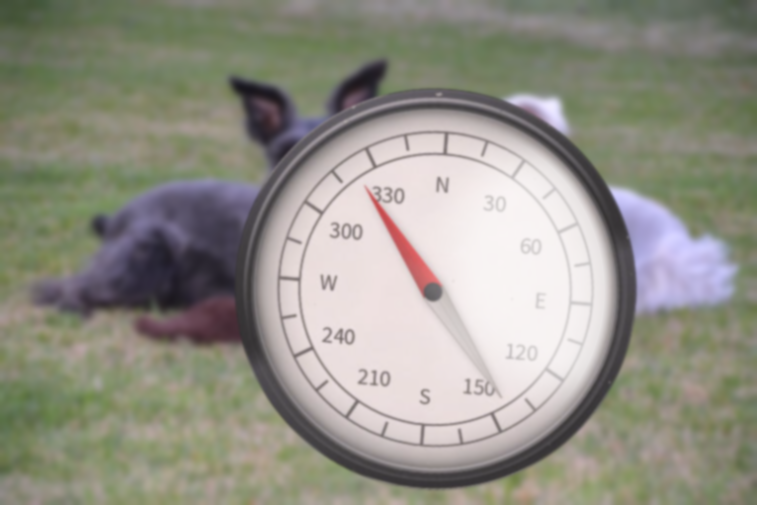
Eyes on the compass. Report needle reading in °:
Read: 322.5 °
